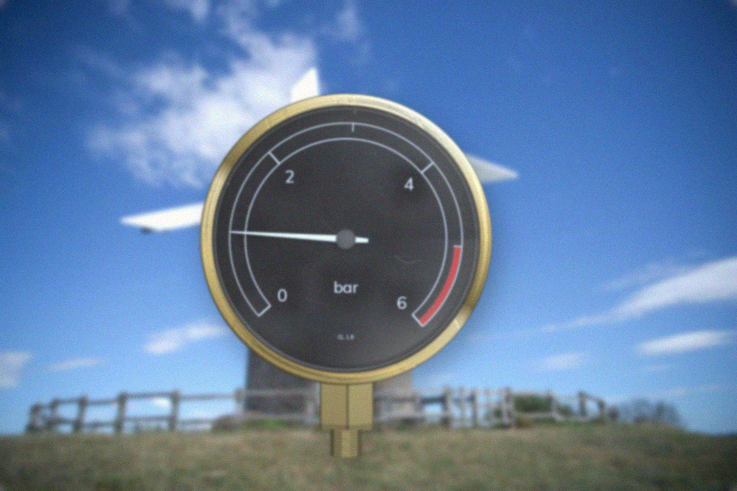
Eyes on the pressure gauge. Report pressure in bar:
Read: 1 bar
